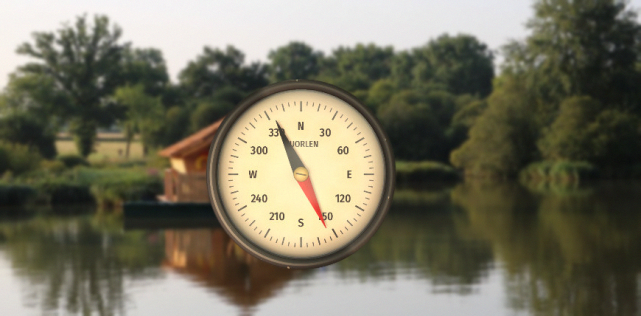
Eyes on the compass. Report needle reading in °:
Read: 155 °
